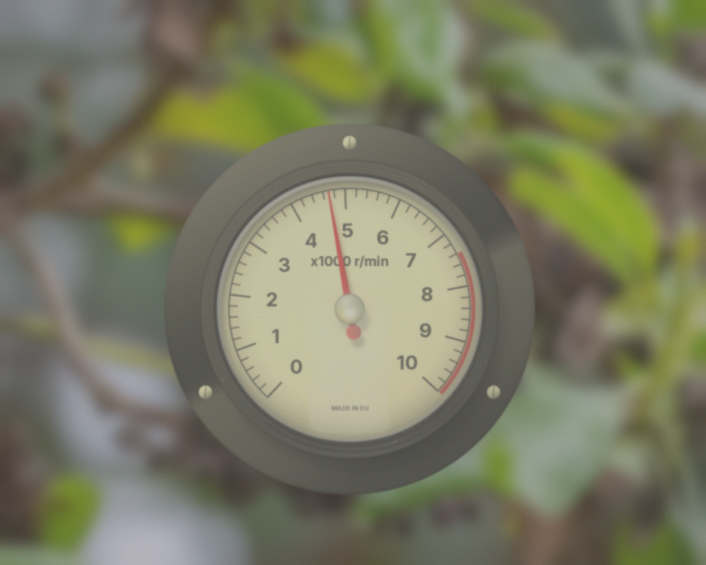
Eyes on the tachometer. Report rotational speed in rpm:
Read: 4700 rpm
